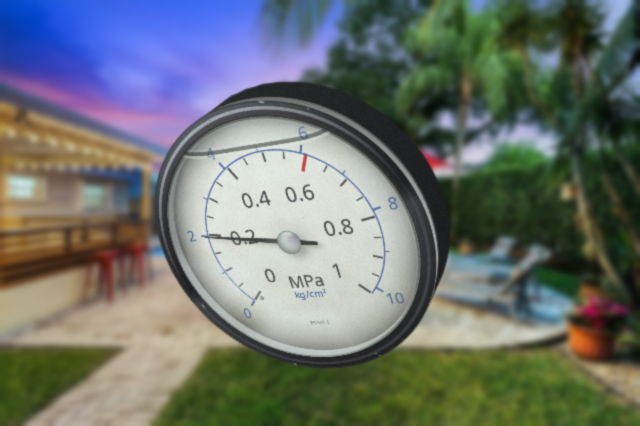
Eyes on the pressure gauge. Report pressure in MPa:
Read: 0.2 MPa
